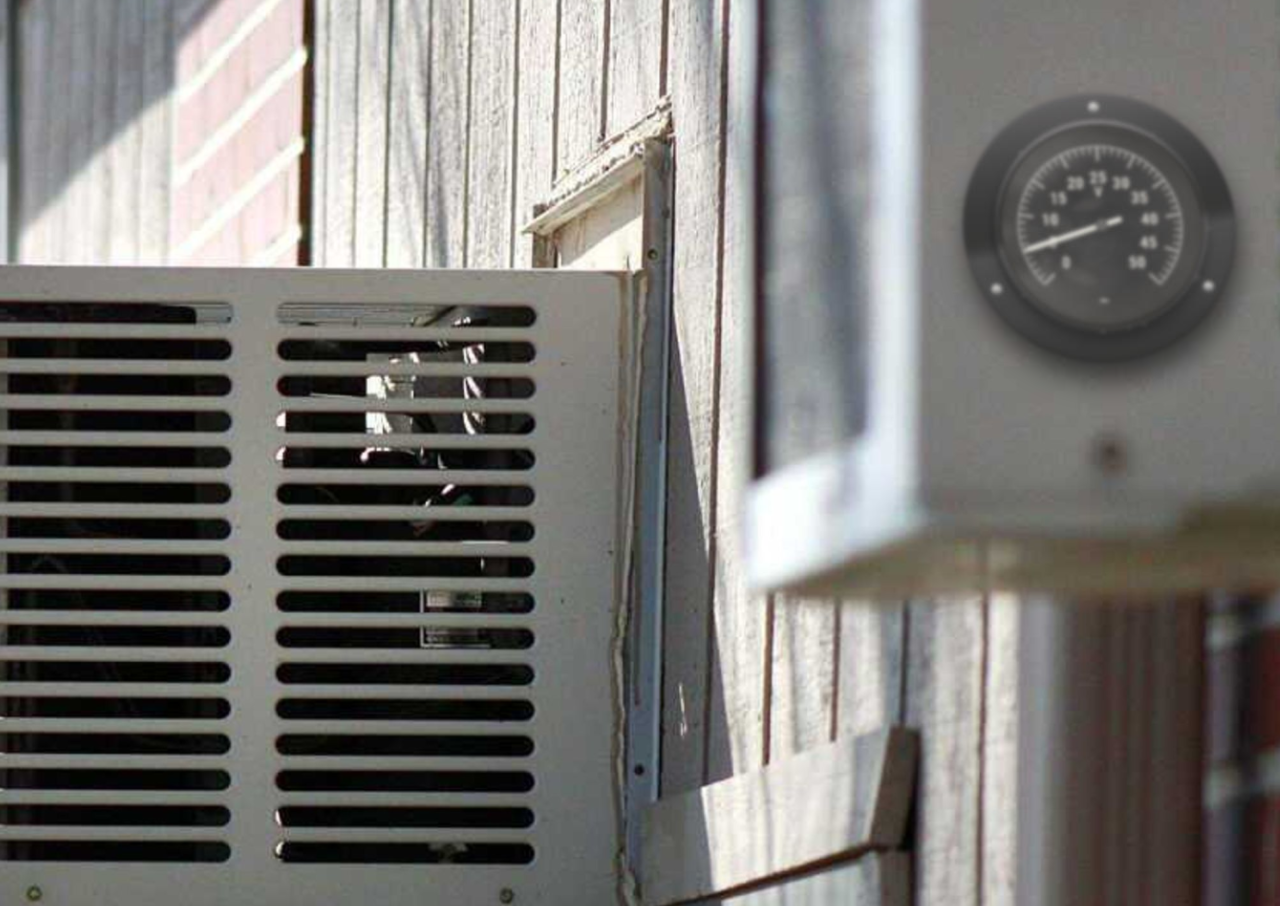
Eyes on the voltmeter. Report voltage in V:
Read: 5 V
